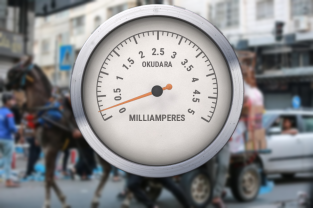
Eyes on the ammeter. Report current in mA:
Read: 0.2 mA
